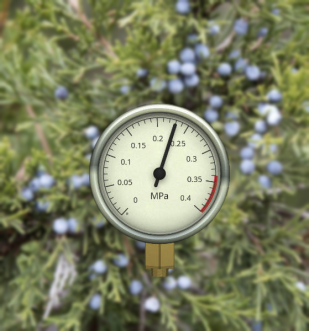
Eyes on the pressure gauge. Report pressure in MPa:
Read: 0.23 MPa
